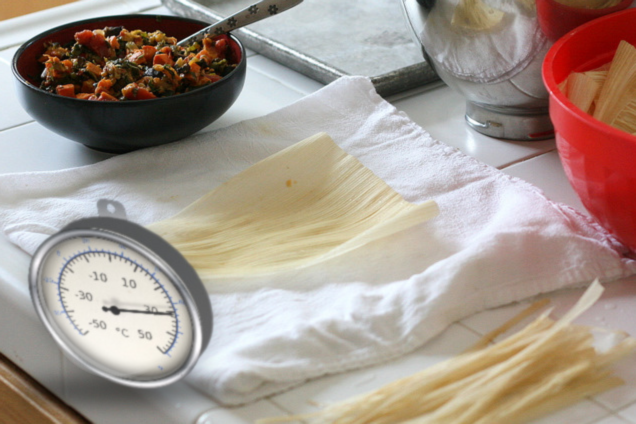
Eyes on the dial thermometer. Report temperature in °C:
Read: 30 °C
